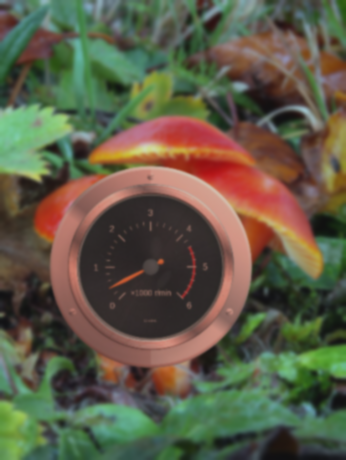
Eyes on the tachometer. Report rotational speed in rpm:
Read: 400 rpm
